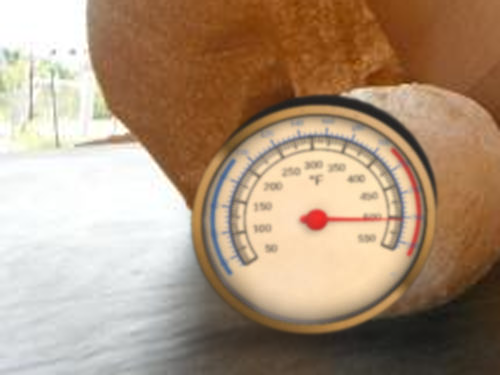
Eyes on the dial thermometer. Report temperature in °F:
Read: 500 °F
